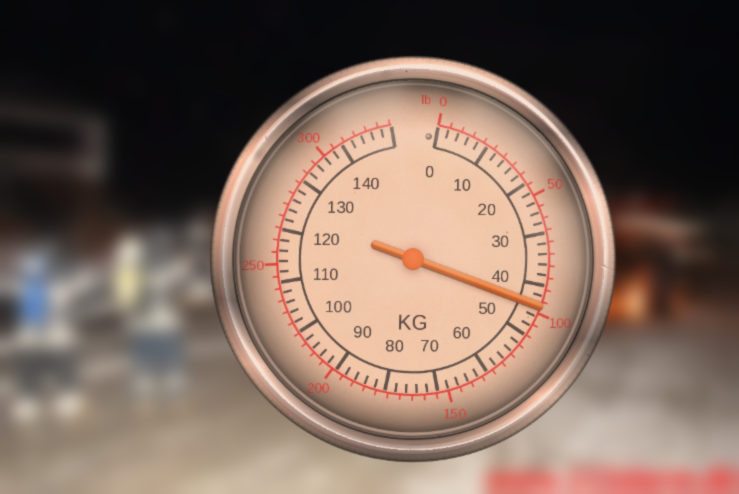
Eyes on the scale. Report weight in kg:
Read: 44 kg
